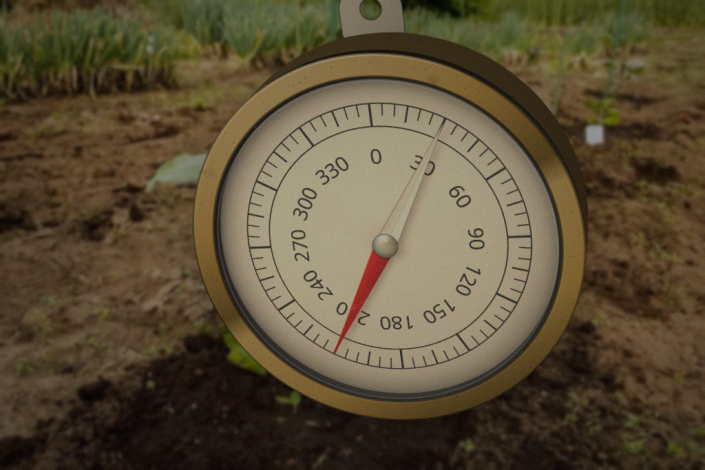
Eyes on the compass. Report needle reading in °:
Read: 210 °
